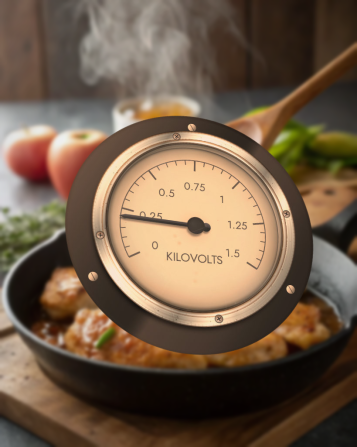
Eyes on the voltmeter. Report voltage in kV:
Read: 0.2 kV
